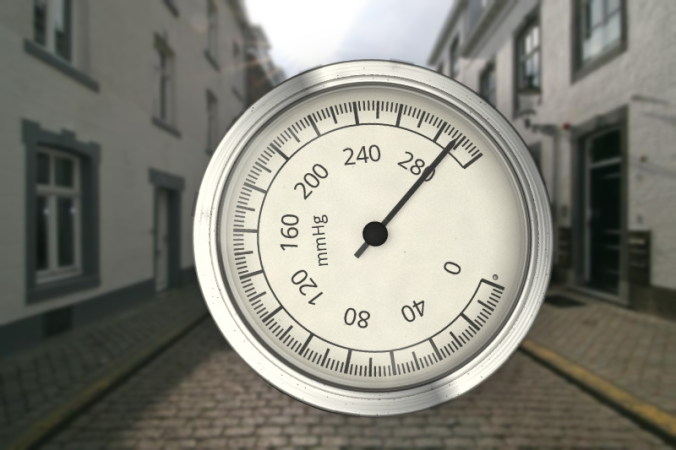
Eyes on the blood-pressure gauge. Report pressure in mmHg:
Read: 288 mmHg
